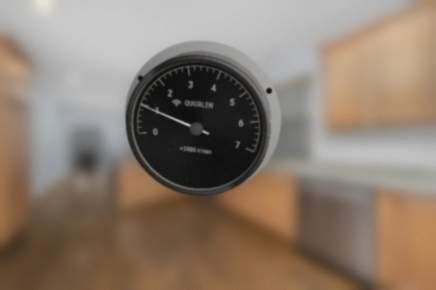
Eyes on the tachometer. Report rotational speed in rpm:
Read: 1000 rpm
